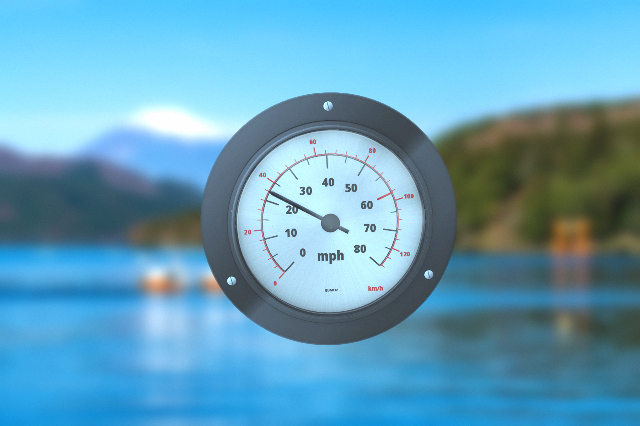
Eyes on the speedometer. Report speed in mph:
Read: 22.5 mph
